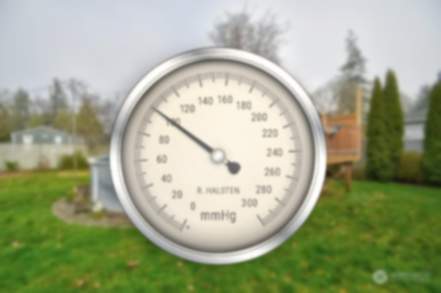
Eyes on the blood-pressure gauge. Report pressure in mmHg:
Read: 100 mmHg
